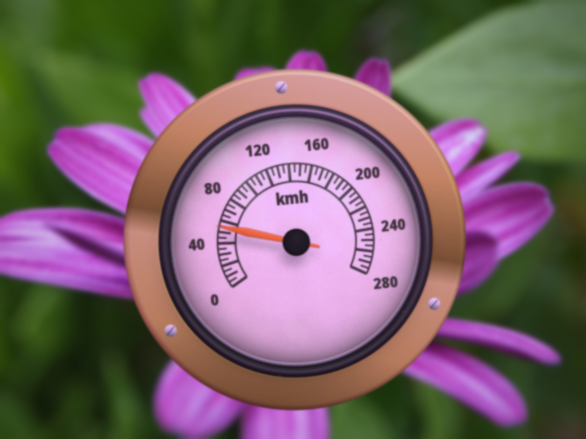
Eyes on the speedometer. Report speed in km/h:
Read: 55 km/h
